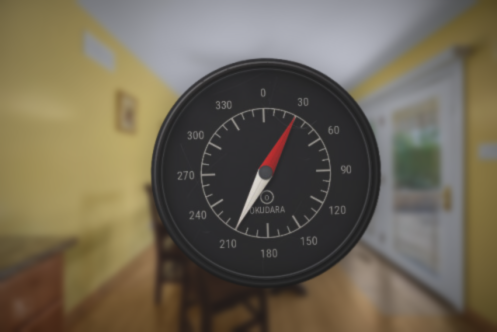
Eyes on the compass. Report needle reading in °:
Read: 30 °
